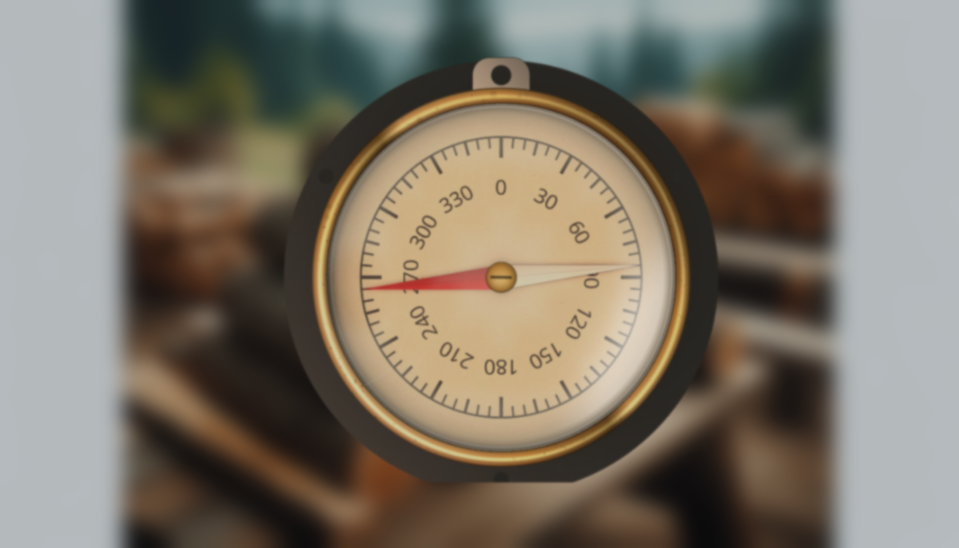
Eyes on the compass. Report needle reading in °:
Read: 265 °
